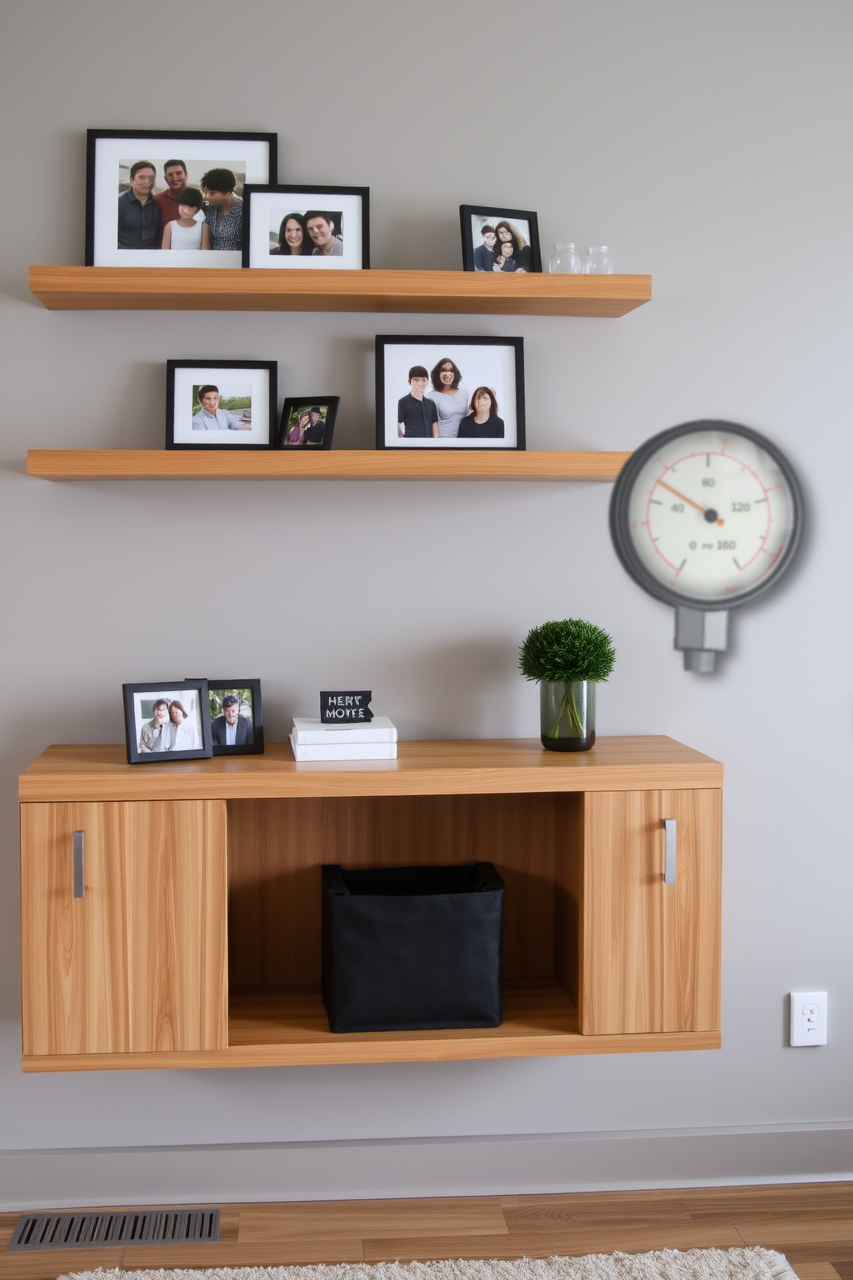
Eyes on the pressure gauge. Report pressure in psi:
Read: 50 psi
